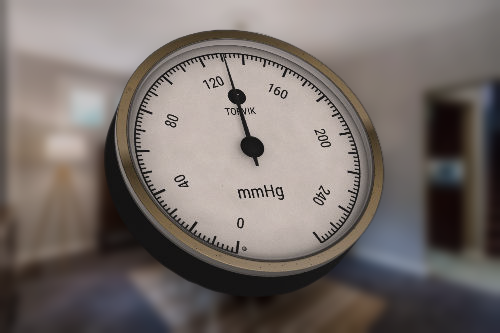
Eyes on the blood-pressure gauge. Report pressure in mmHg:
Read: 130 mmHg
